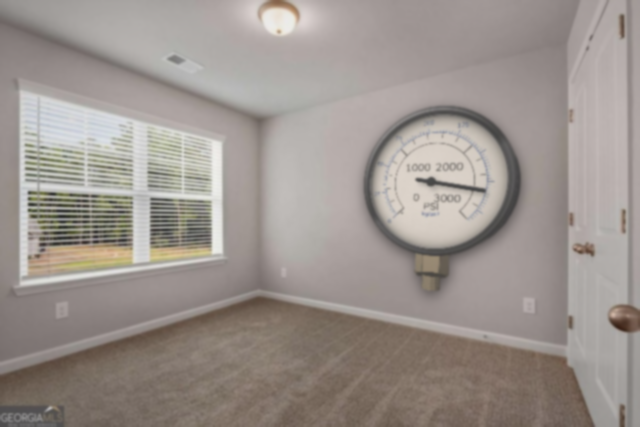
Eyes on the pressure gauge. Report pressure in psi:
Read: 2600 psi
